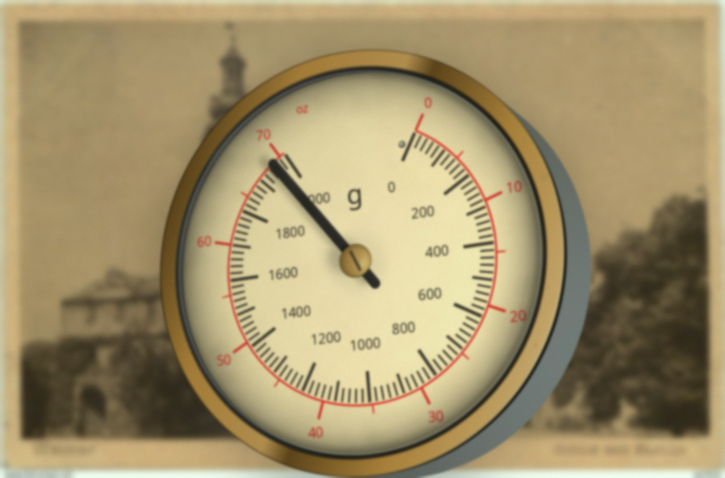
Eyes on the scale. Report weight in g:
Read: 1960 g
